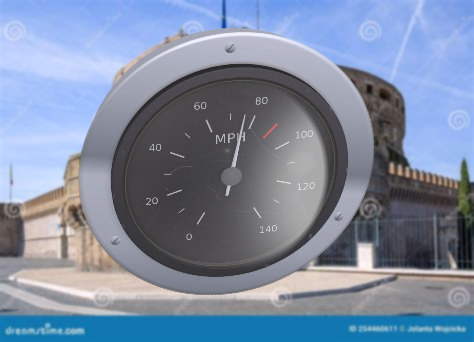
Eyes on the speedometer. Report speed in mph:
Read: 75 mph
